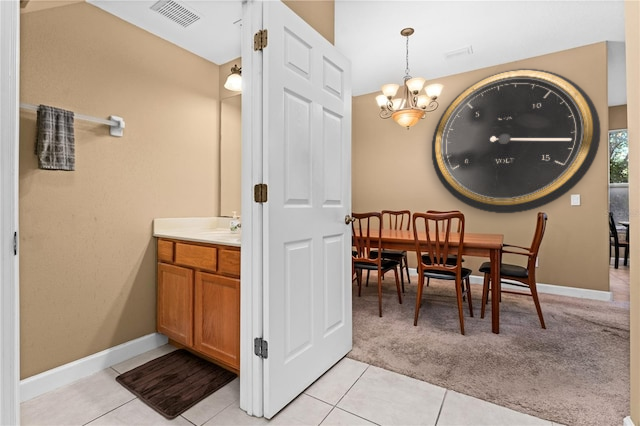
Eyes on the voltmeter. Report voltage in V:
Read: 13.5 V
